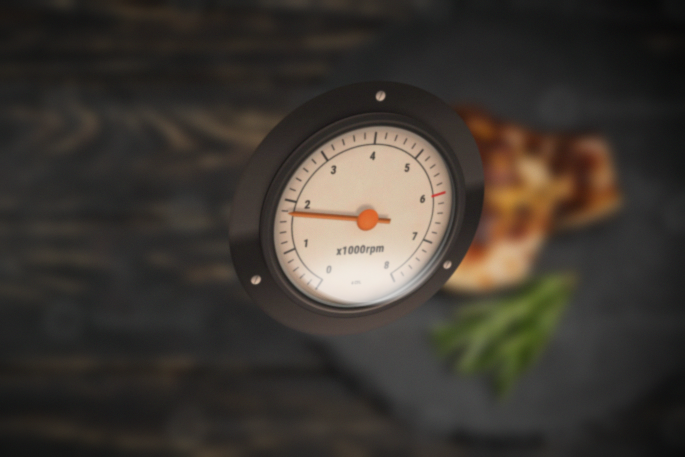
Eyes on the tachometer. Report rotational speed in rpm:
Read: 1800 rpm
